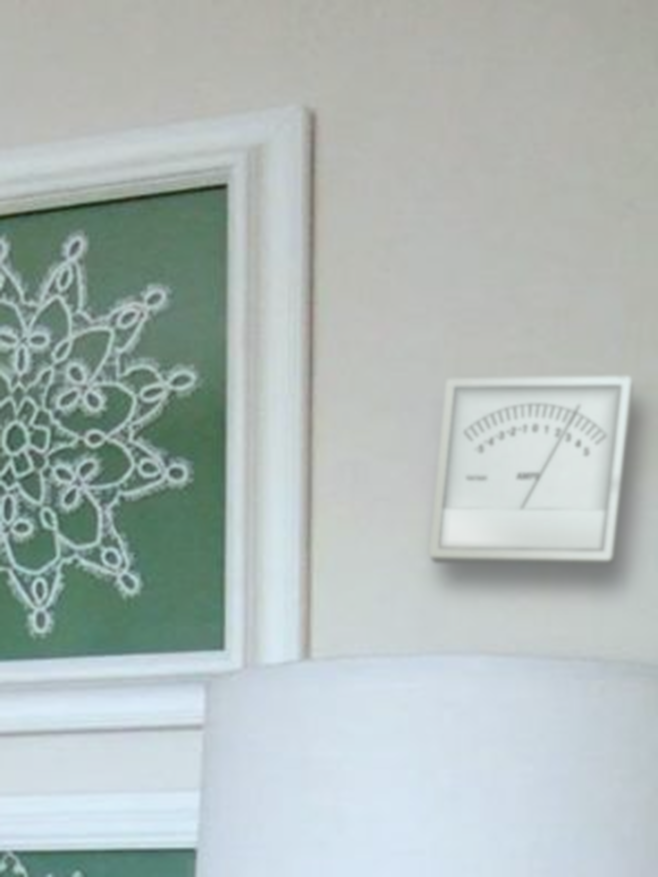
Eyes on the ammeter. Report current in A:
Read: 2.5 A
